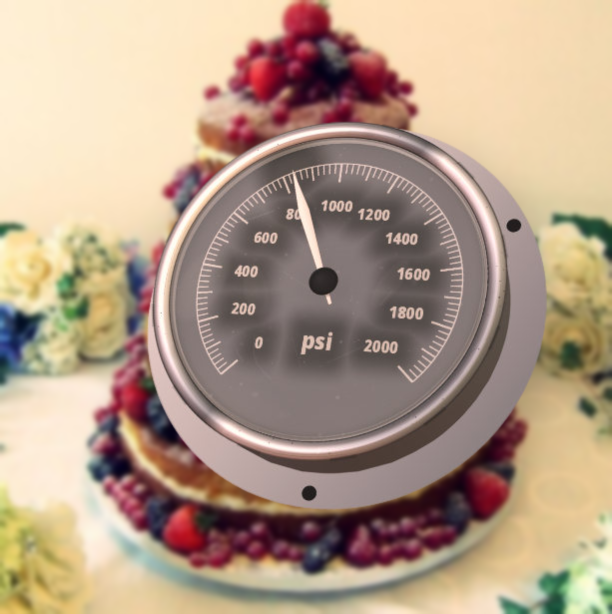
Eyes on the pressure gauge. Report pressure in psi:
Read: 840 psi
